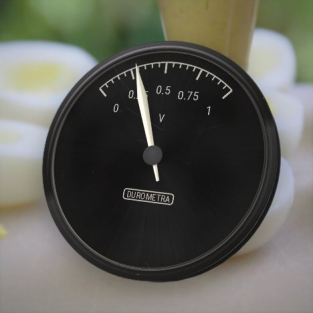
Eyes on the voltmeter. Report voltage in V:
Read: 0.3 V
